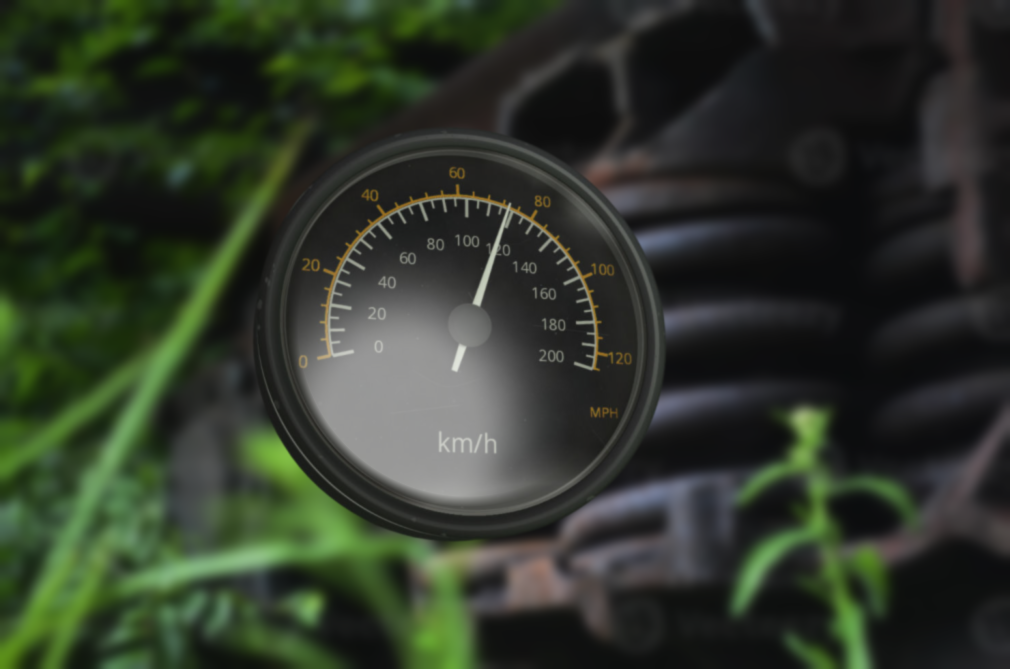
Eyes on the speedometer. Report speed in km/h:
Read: 117.5 km/h
